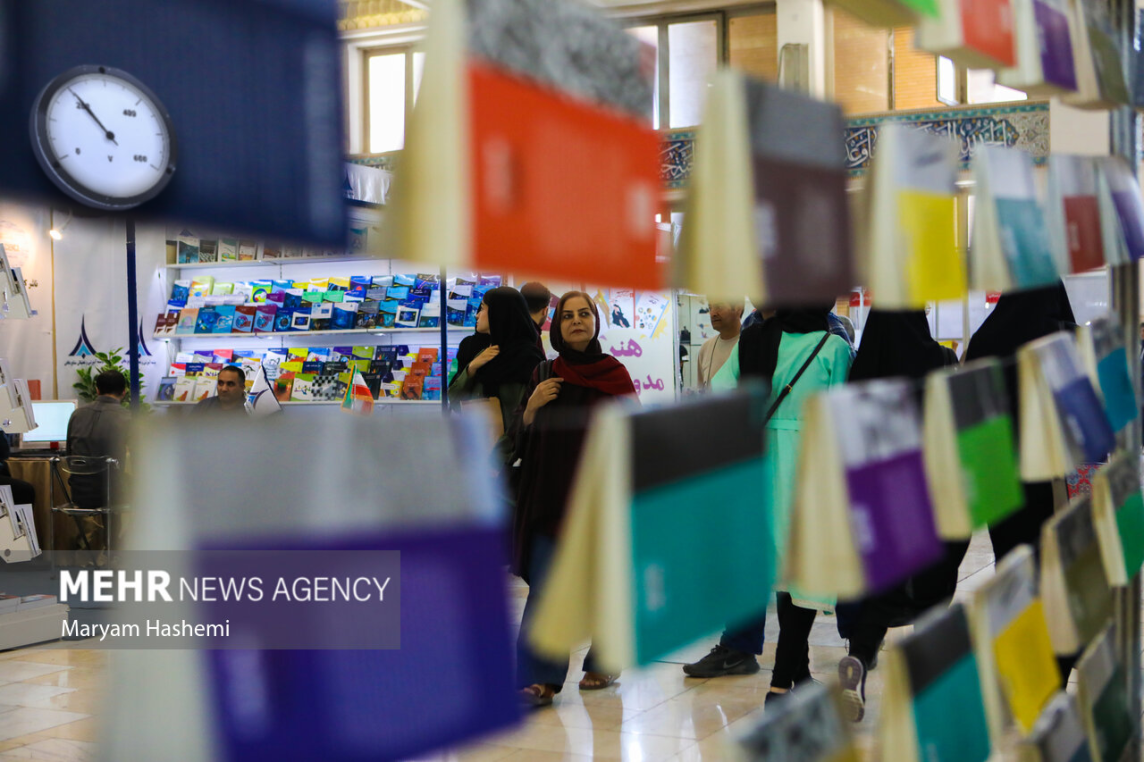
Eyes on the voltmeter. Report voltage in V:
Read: 200 V
